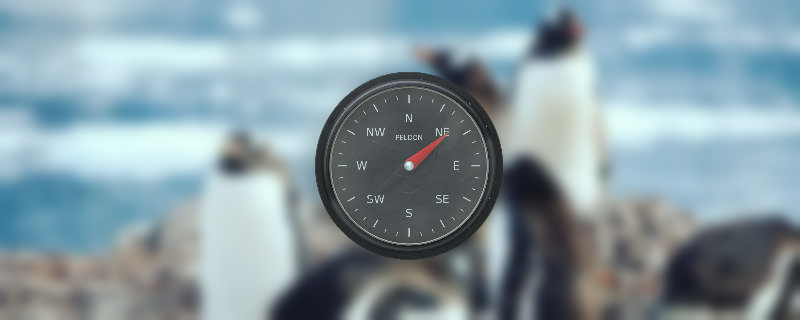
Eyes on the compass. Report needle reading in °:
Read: 50 °
